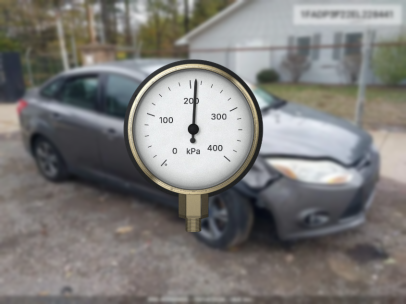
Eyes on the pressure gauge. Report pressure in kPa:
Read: 210 kPa
